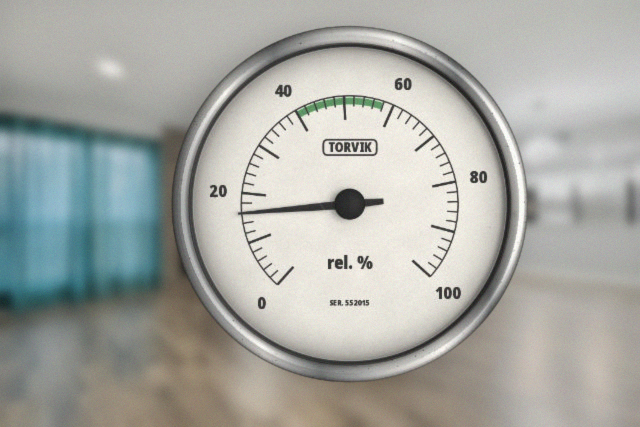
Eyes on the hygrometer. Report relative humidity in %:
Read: 16 %
